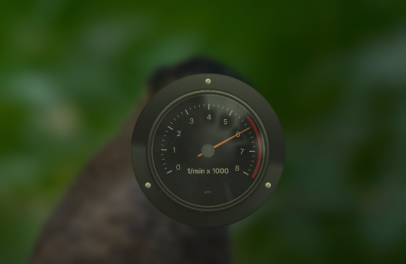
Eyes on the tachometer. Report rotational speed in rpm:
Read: 6000 rpm
